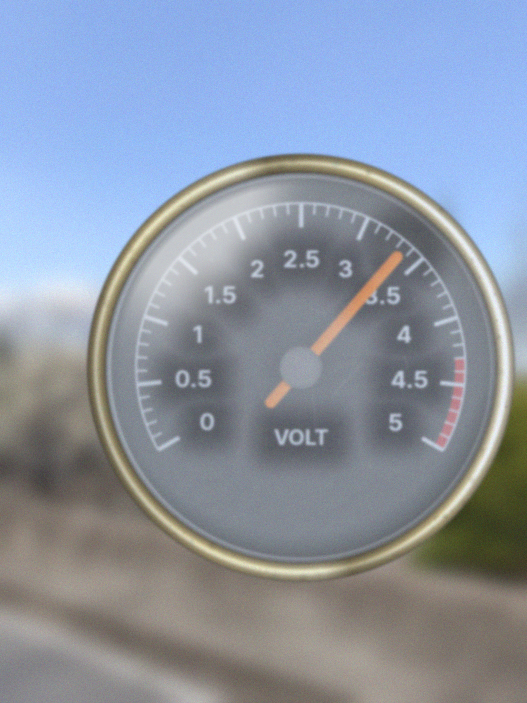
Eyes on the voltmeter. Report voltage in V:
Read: 3.35 V
